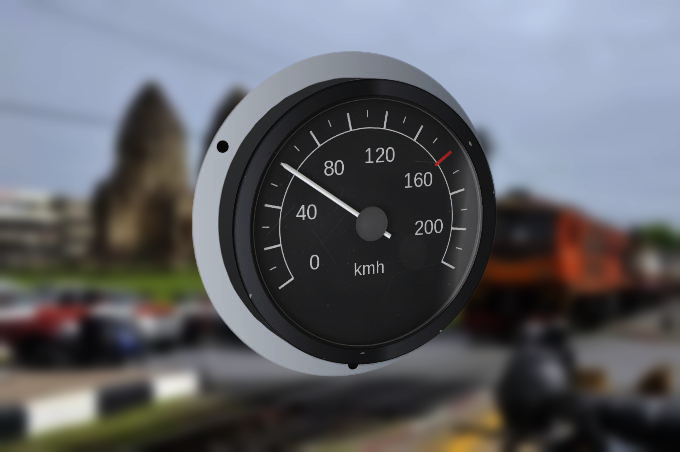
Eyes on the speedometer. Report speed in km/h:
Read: 60 km/h
